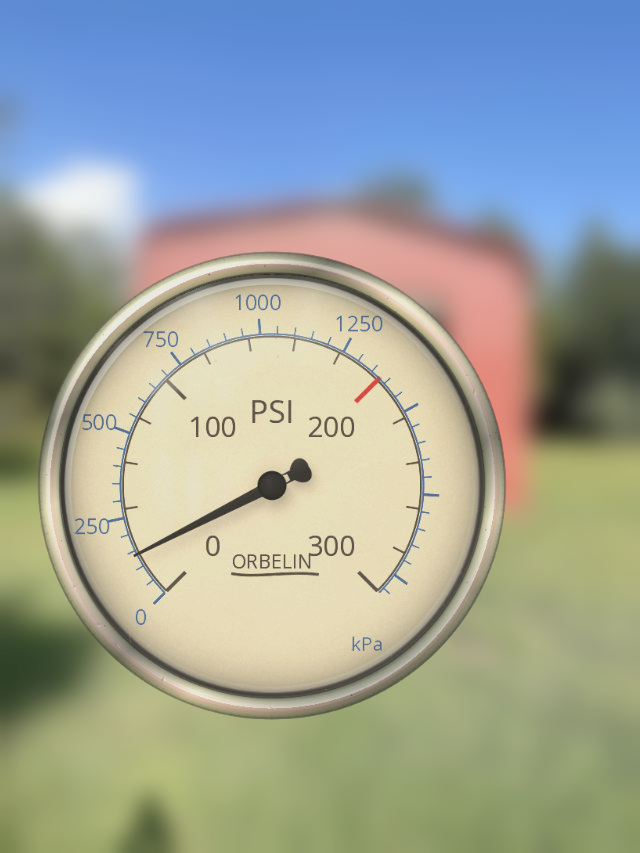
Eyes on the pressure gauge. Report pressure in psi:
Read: 20 psi
